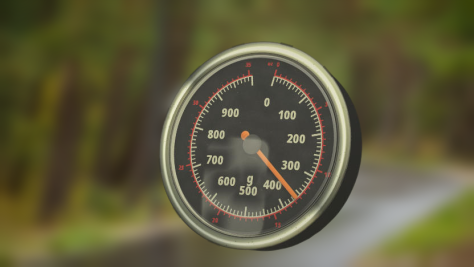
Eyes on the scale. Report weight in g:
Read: 360 g
